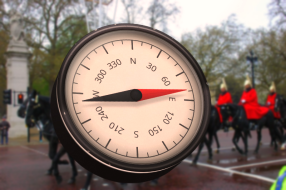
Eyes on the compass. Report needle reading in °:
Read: 80 °
